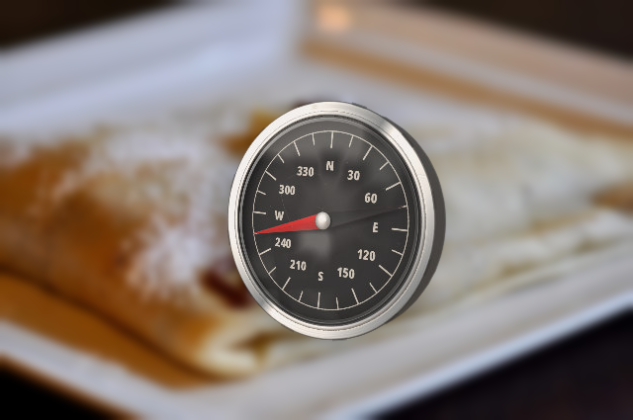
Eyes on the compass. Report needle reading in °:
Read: 255 °
